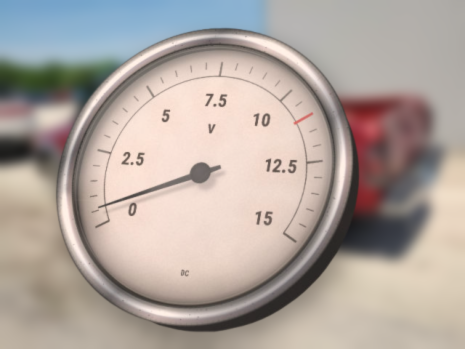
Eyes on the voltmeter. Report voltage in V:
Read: 0.5 V
